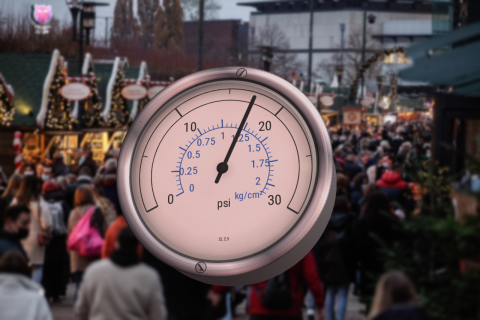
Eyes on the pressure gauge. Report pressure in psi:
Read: 17.5 psi
